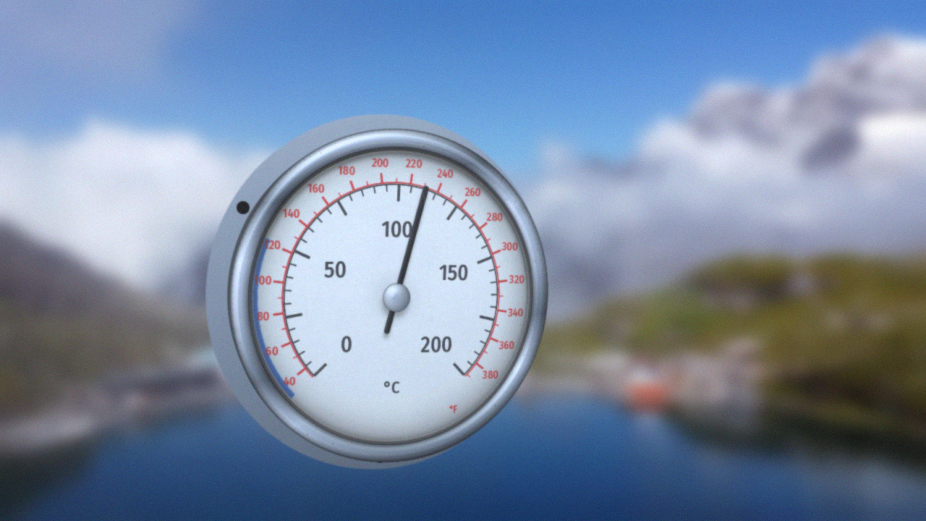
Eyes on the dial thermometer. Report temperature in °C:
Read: 110 °C
